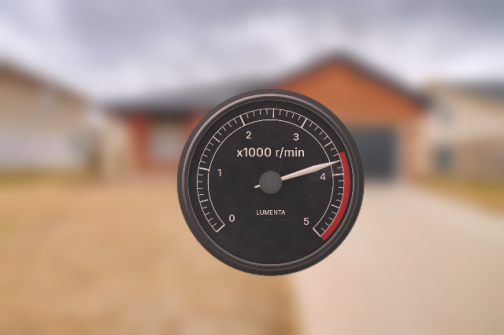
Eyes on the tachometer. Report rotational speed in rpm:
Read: 3800 rpm
